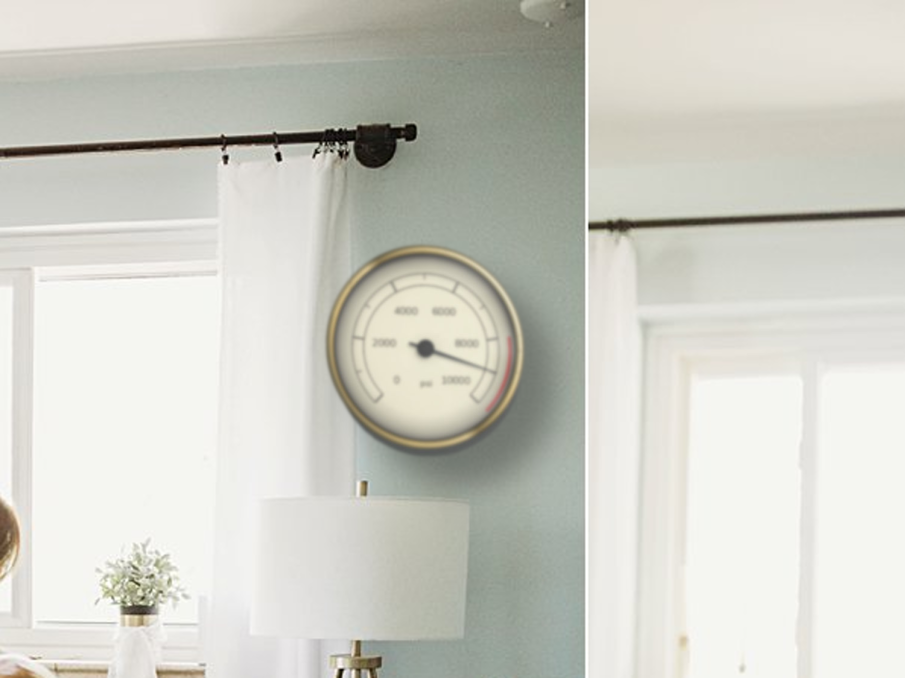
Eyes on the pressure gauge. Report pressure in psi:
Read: 9000 psi
